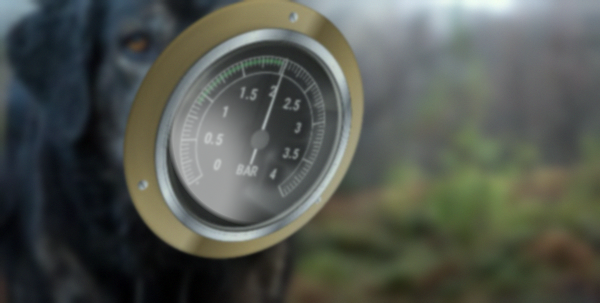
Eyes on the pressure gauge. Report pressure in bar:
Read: 2 bar
